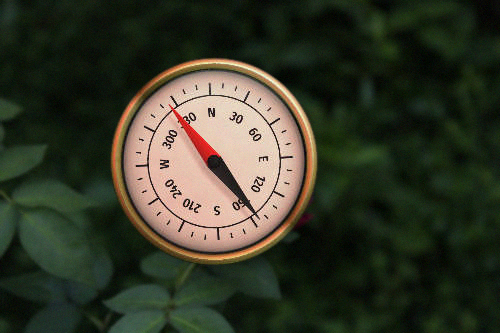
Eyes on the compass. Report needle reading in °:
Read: 325 °
